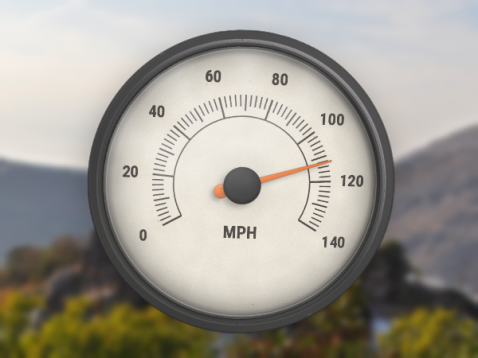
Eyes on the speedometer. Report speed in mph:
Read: 112 mph
